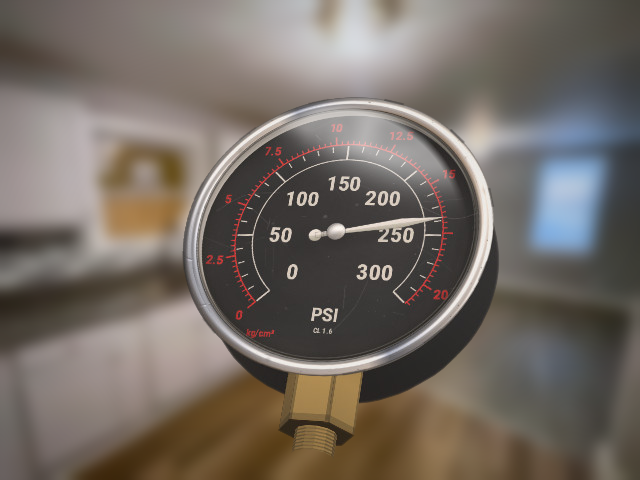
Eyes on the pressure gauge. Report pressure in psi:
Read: 240 psi
